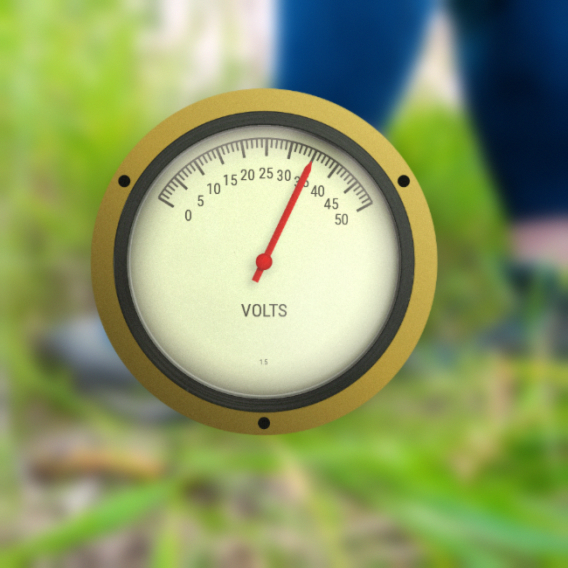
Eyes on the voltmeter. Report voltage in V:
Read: 35 V
